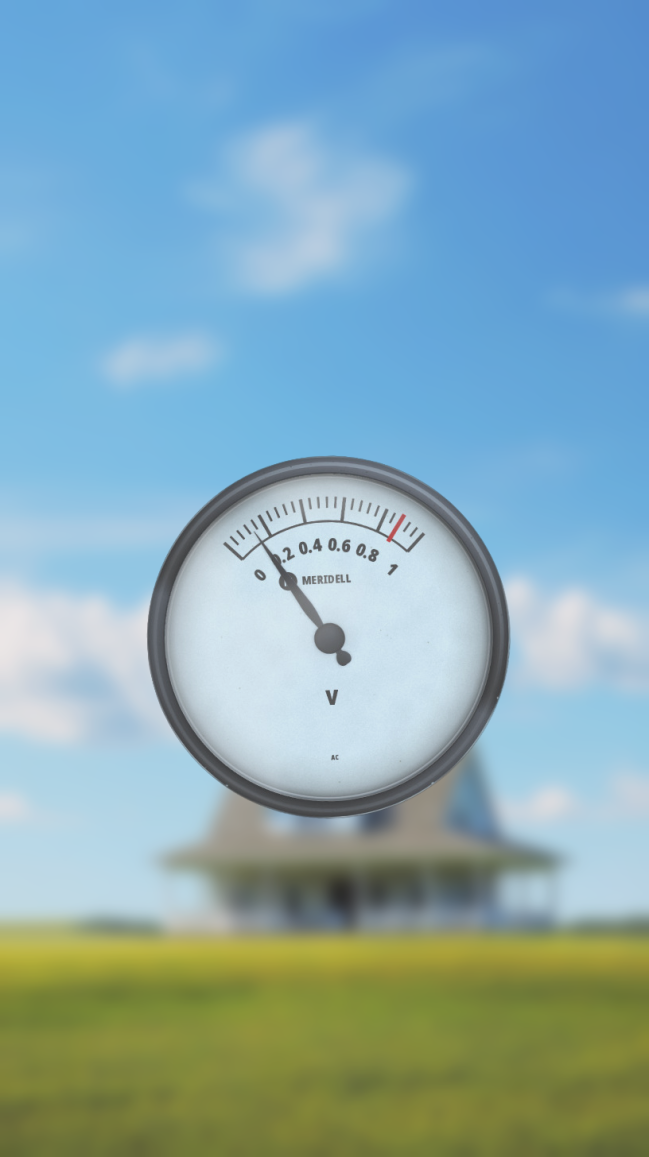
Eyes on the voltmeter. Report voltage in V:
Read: 0.14 V
